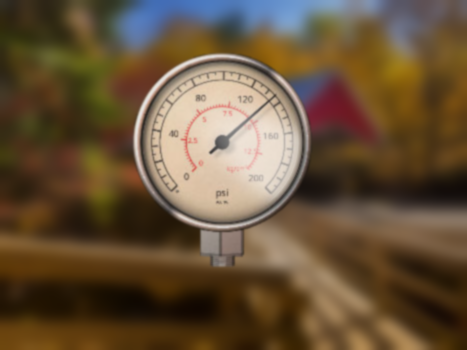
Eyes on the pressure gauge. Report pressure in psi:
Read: 135 psi
